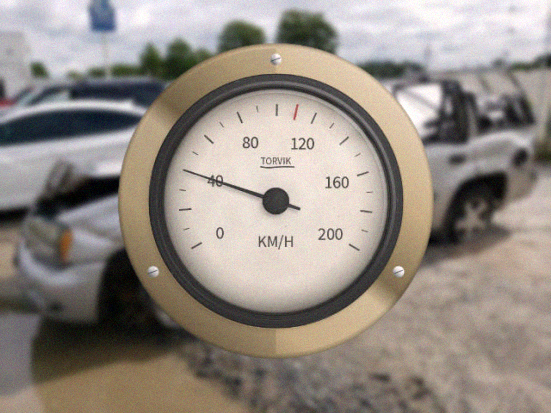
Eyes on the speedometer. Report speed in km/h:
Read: 40 km/h
